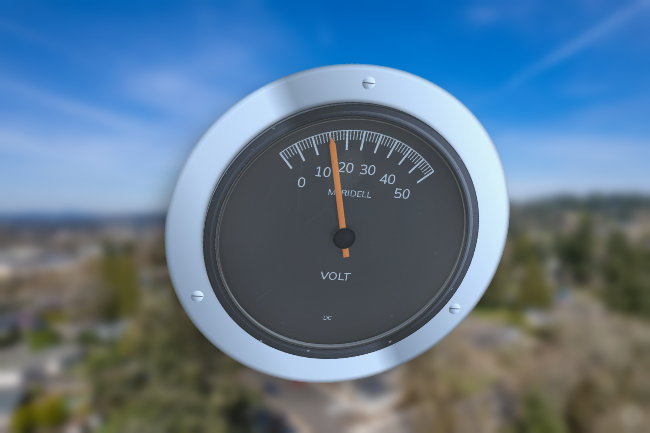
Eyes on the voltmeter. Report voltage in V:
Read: 15 V
